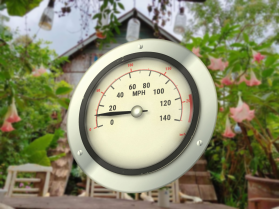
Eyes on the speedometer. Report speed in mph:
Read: 10 mph
